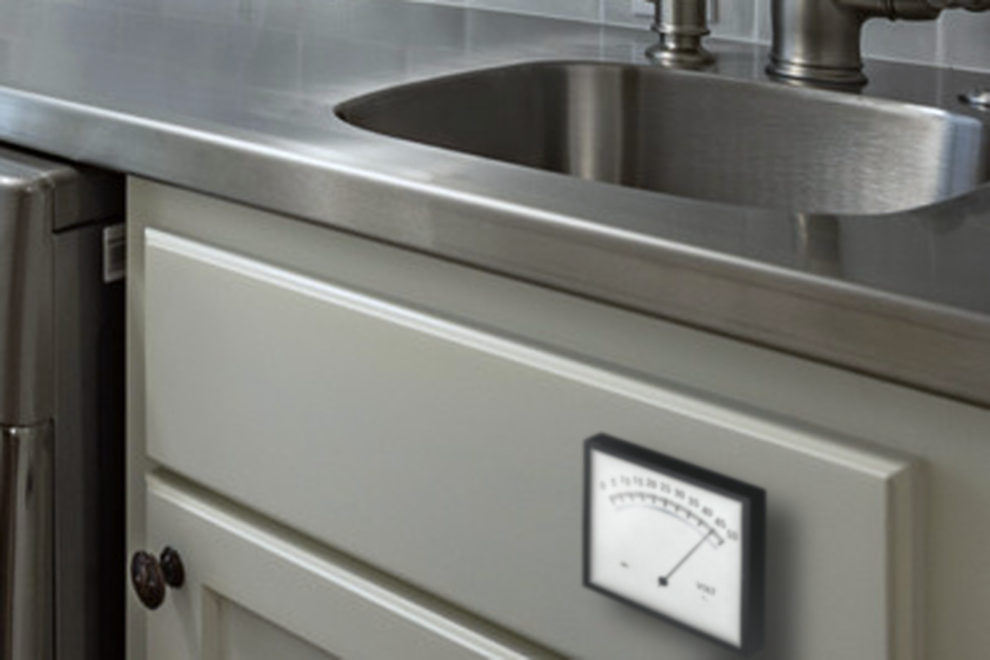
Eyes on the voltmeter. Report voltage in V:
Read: 45 V
